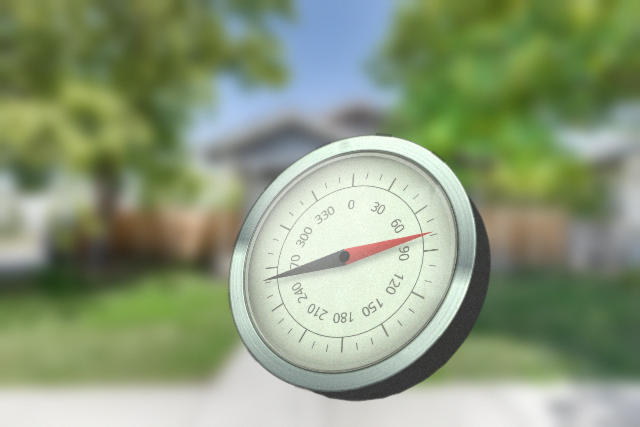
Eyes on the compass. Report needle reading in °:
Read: 80 °
